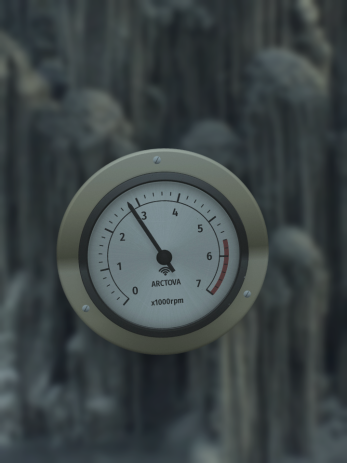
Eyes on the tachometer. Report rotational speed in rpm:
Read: 2800 rpm
